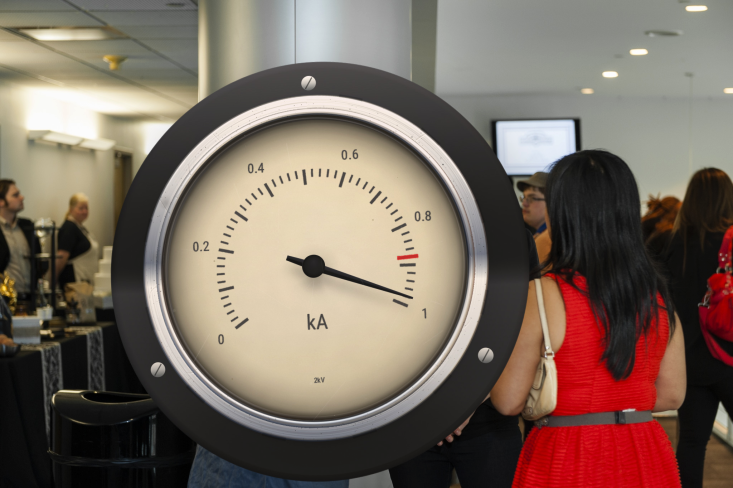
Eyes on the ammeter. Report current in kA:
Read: 0.98 kA
